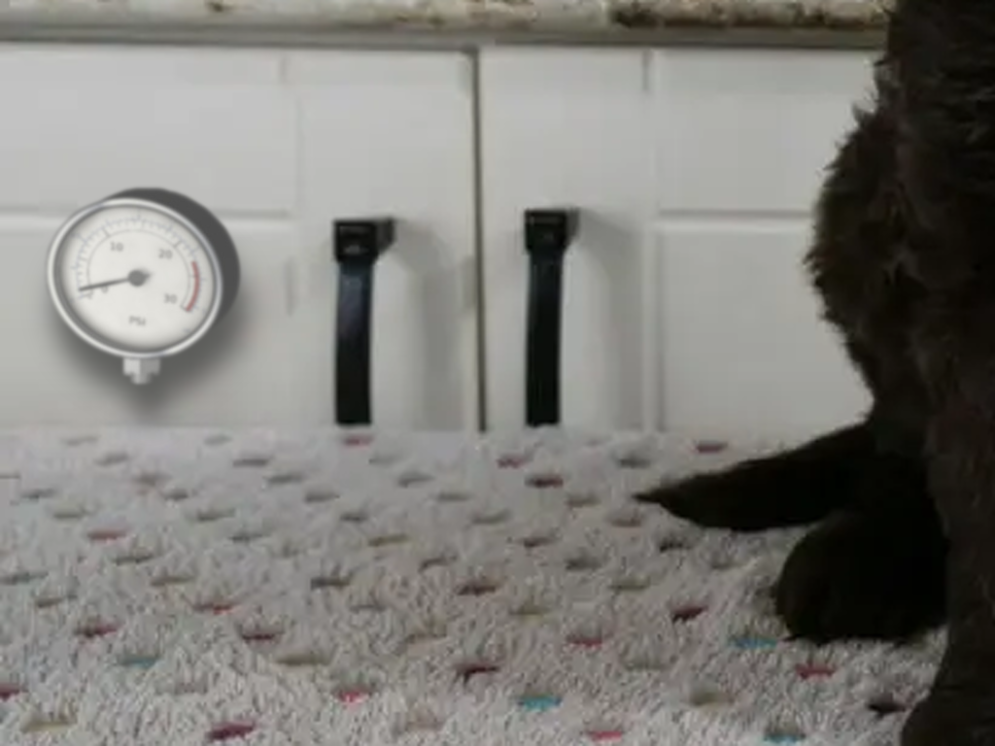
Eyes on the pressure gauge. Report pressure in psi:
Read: 1 psi
